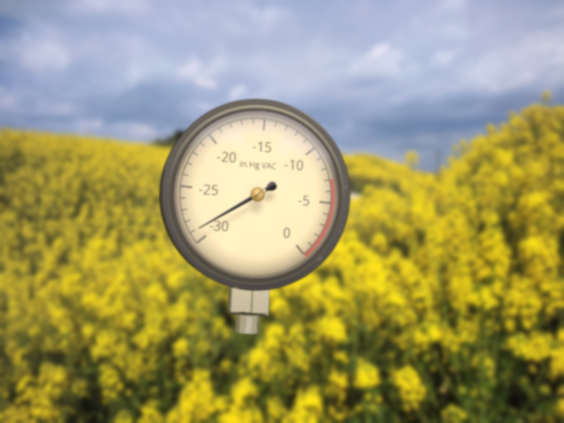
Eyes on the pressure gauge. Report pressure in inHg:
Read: -29 inHg
